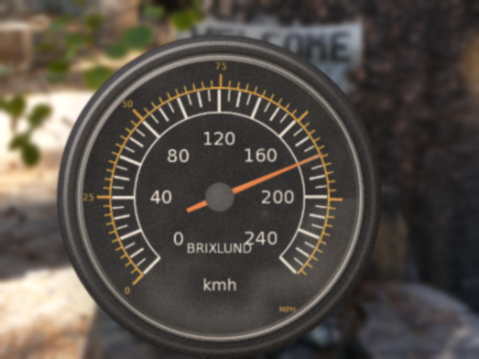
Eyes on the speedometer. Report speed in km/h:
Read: 180 km/h
